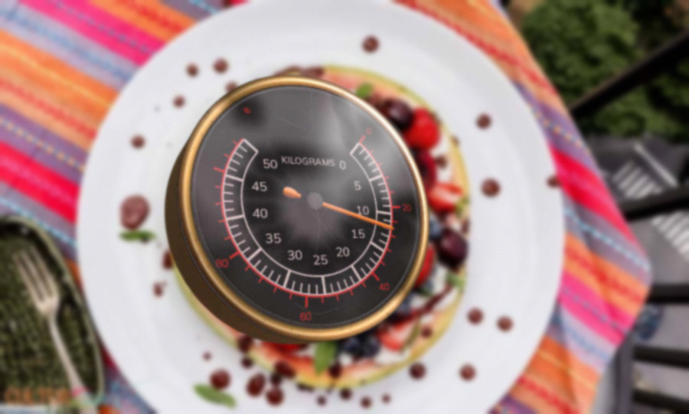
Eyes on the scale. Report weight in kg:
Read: 12 kg
